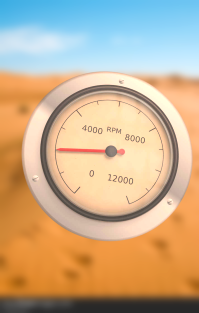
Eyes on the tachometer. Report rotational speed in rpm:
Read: 2000 rpm
